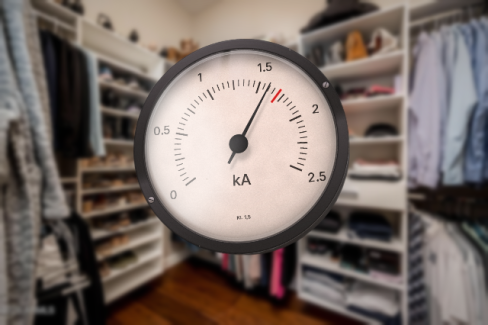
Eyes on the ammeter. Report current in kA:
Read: 1.6 kA
